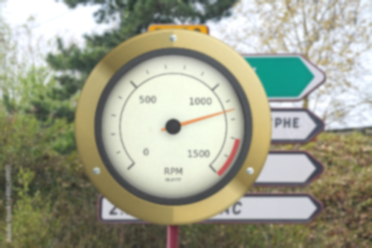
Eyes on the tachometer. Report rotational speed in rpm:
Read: 1150 rpm
